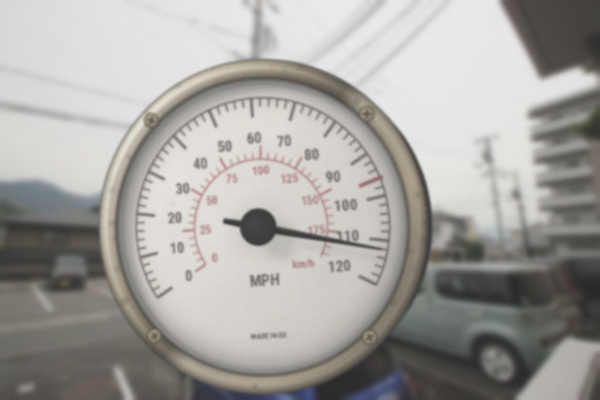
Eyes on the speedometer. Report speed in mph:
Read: 112 mph
